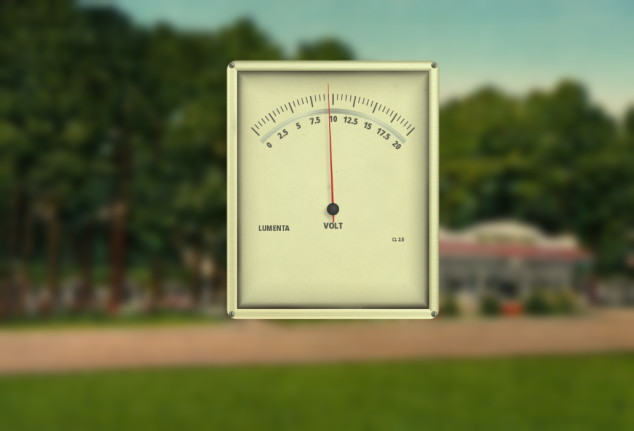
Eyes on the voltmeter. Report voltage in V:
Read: 9.5 V
